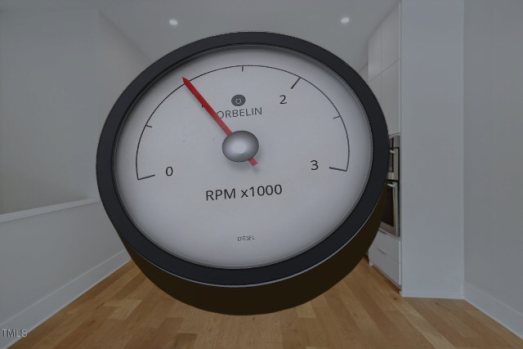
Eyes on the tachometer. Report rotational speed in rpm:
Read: 1000 rpm
